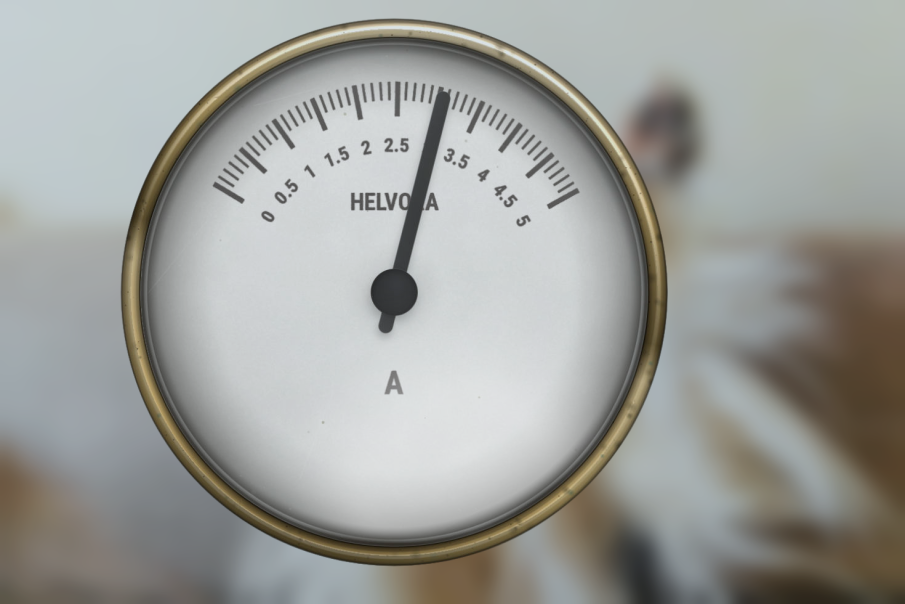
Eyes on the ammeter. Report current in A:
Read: 3.05 A
